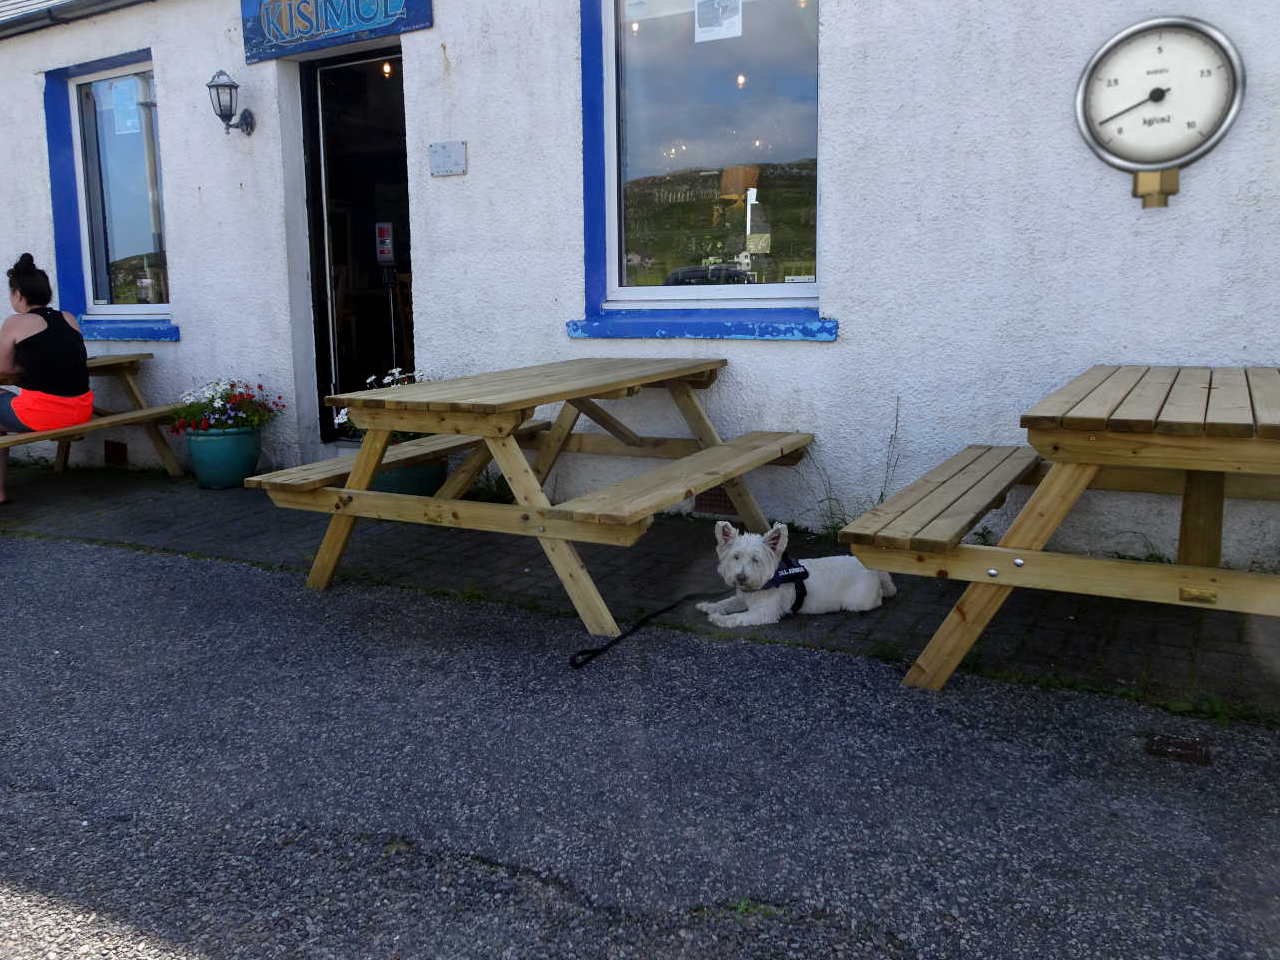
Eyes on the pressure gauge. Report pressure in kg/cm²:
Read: 0.75 kg/cm²
